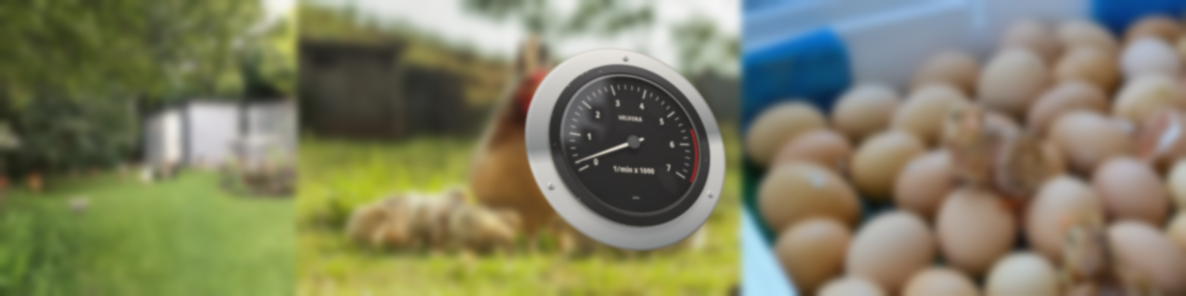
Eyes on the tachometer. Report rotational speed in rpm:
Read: 200 rpm
